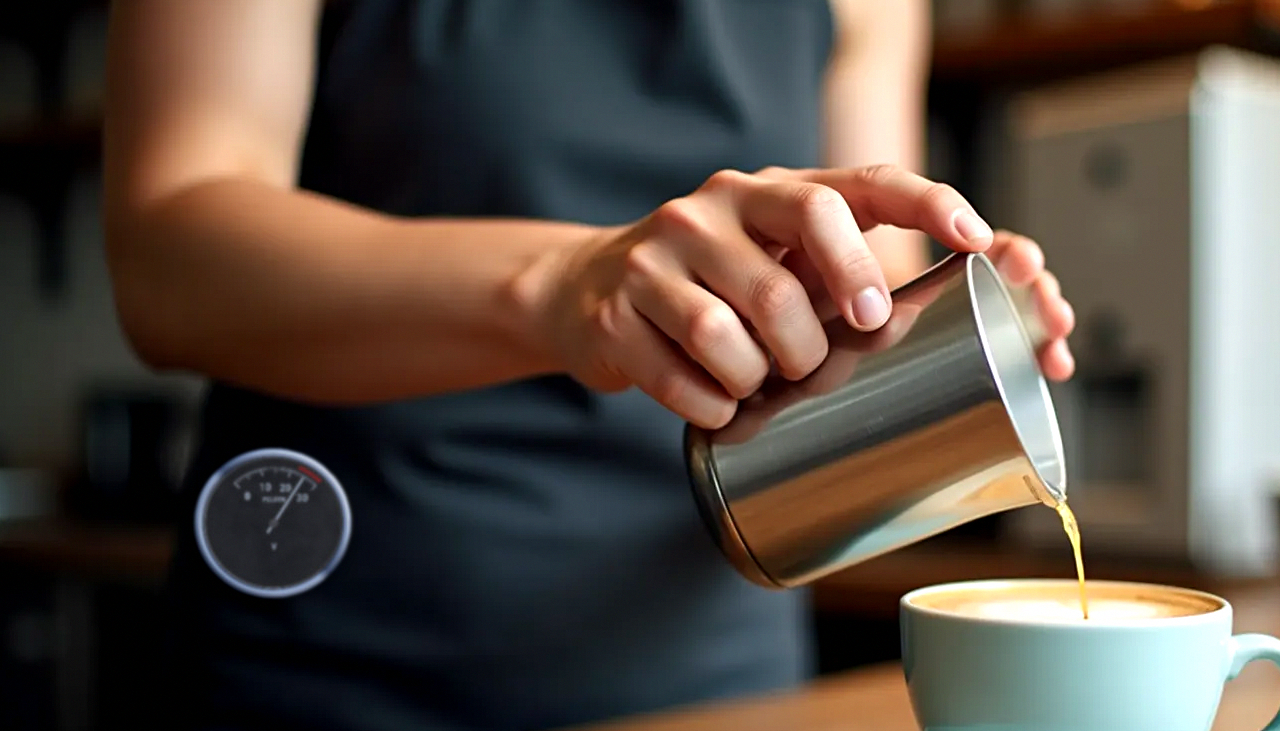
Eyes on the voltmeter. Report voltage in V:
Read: 25 V
